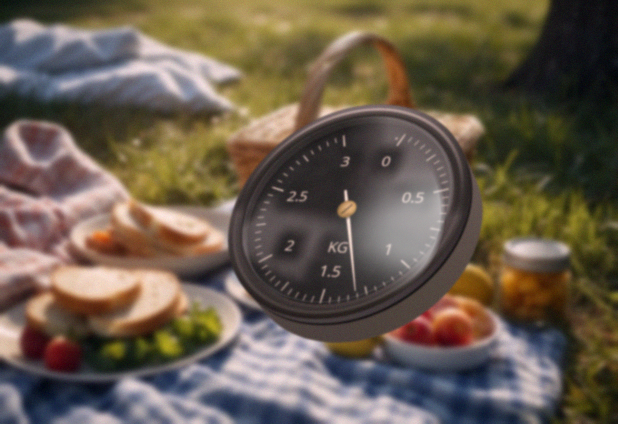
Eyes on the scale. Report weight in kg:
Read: 1.3 kg
